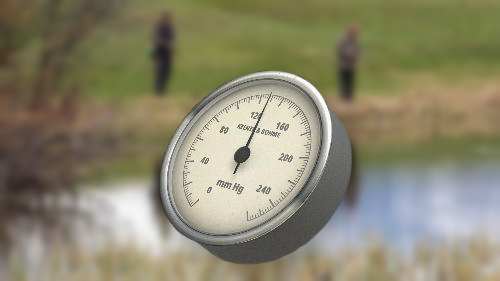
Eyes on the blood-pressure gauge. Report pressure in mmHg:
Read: 130 mmHg
